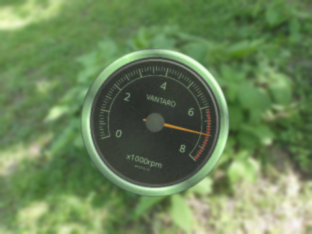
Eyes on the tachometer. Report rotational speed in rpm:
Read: 7000 rpm
